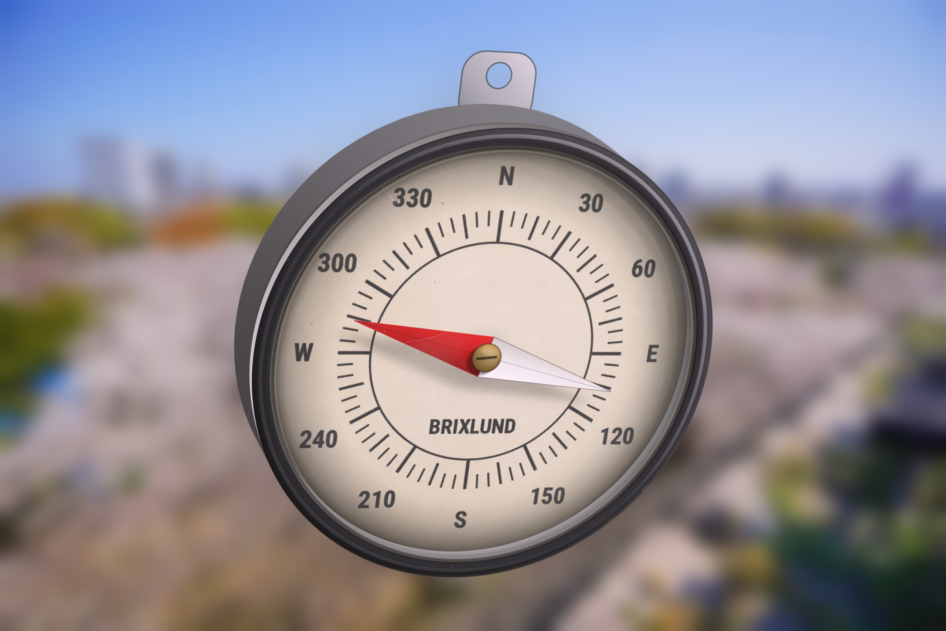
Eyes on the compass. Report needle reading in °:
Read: 285 °
